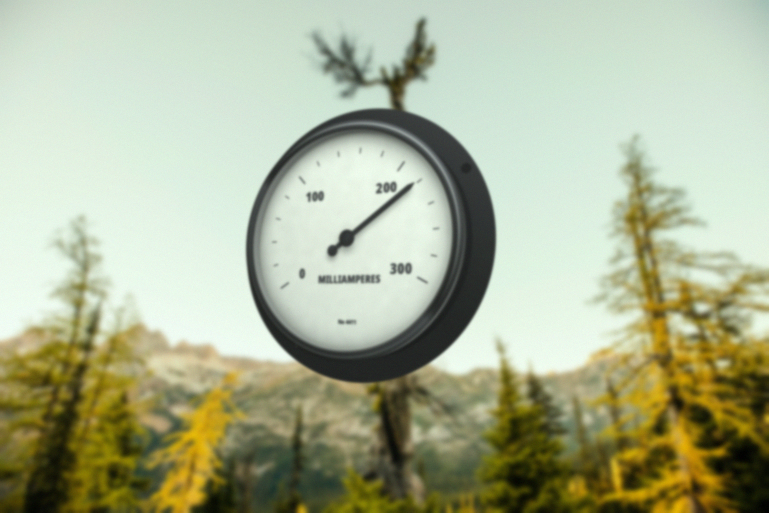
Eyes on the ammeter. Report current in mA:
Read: 220 mA
